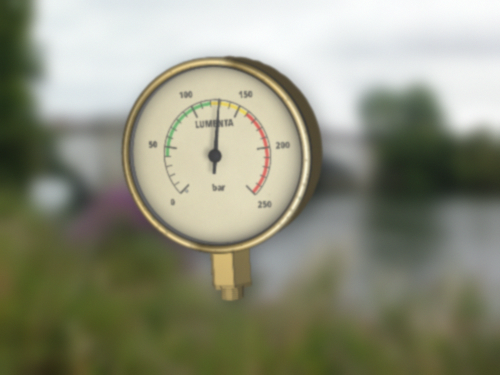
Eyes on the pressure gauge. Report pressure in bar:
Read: 130 bar
